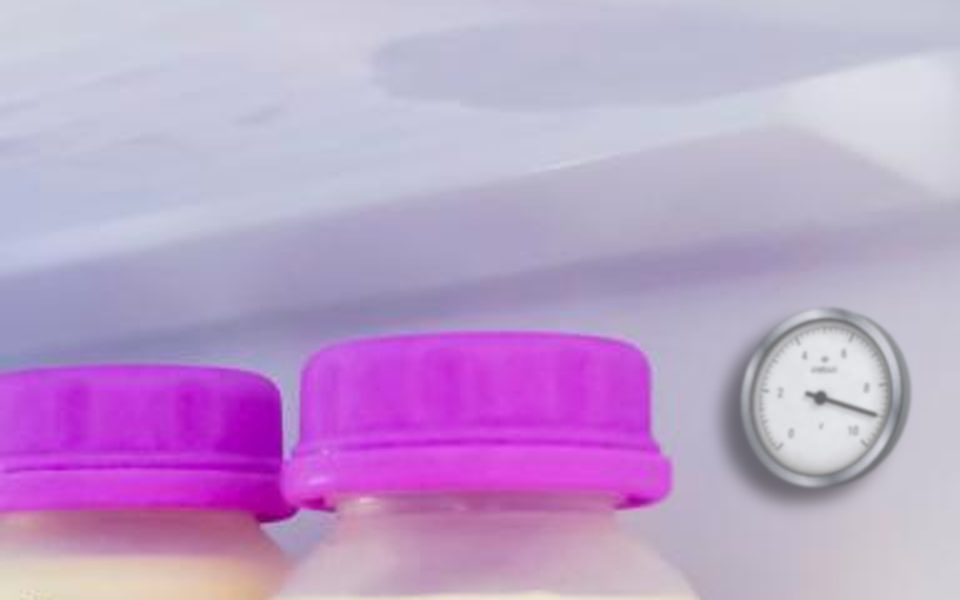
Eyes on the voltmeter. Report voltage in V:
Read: 9 V
